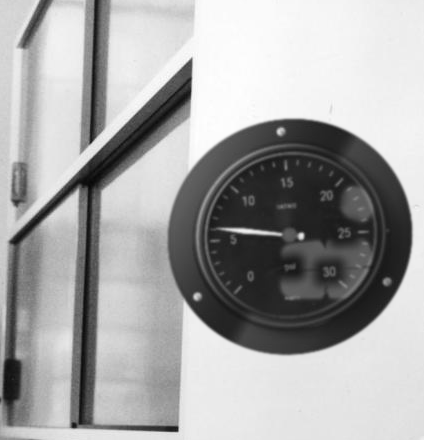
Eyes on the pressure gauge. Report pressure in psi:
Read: 6 psi
